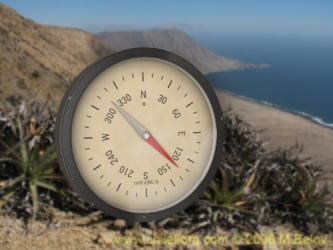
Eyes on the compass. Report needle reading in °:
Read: 135 °
